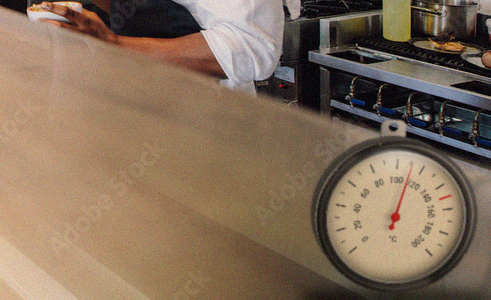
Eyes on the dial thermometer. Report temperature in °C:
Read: 110 °C
